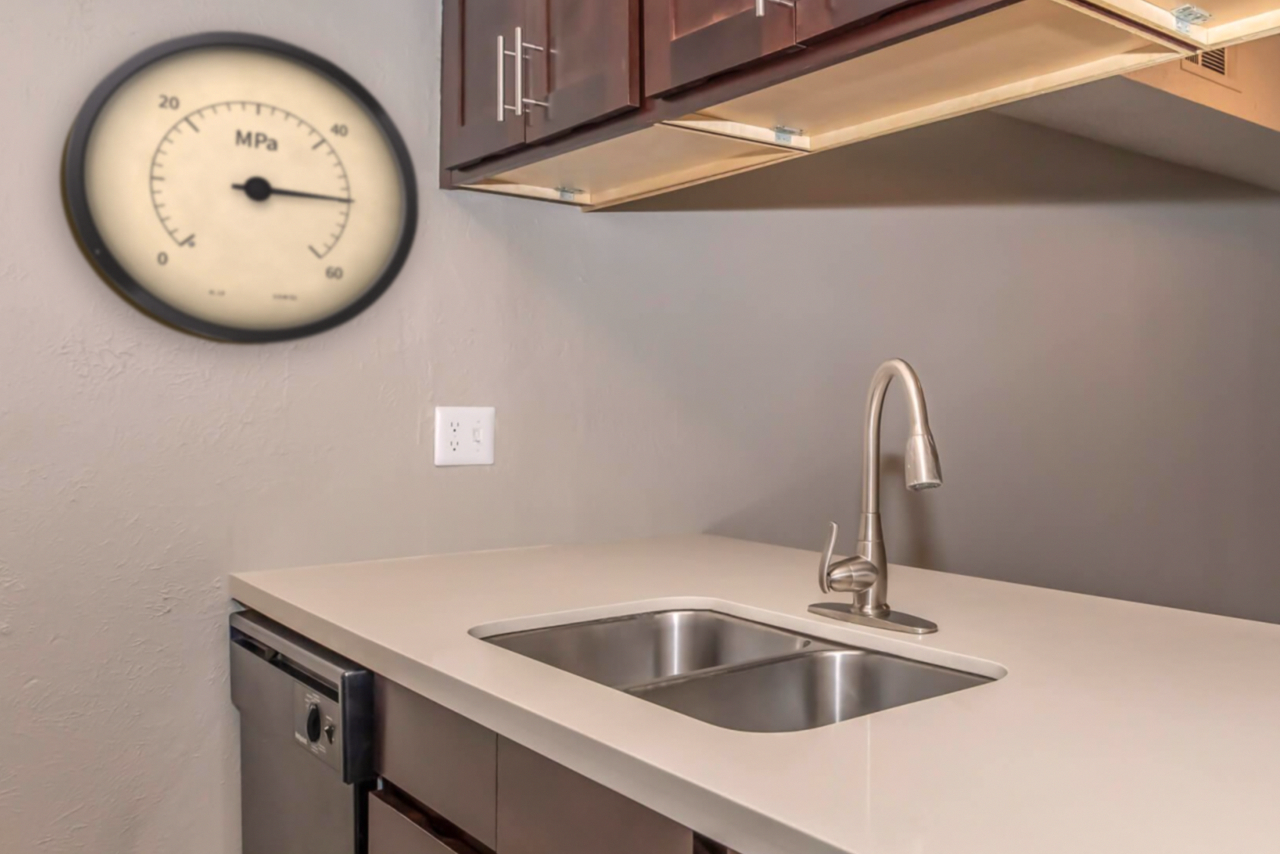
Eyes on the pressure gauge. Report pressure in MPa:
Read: 50 MPa
